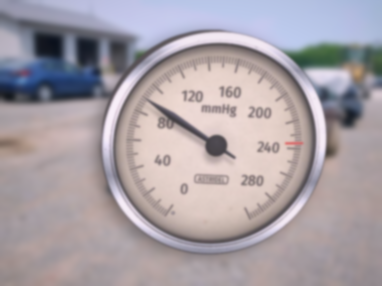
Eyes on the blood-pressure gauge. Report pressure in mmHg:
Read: 90 mmHg
